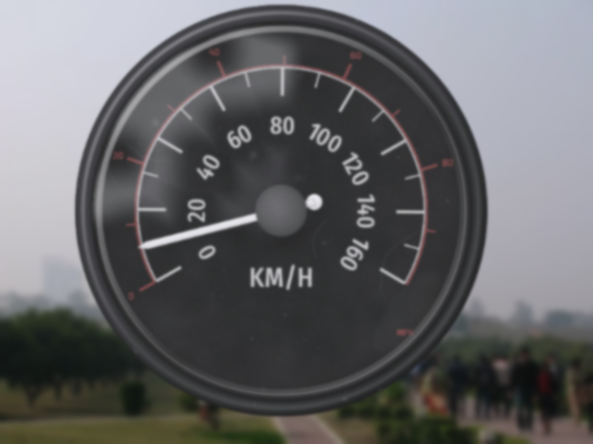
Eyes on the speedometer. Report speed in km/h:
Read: 10 km/h
